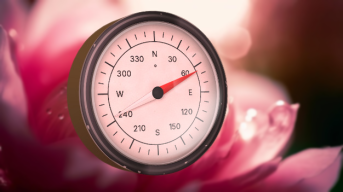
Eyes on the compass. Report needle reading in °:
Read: 65 °
